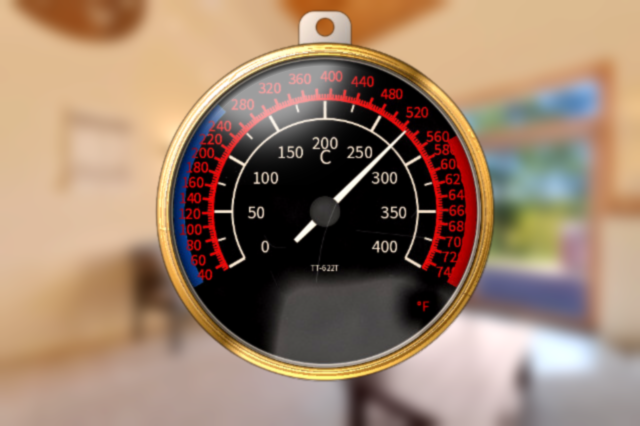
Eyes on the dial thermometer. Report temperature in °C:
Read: 275 °C
